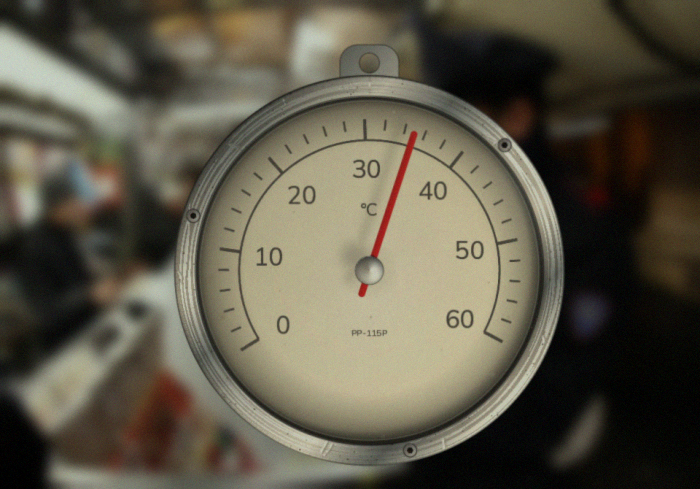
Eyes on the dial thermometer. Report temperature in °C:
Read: 35 °C
